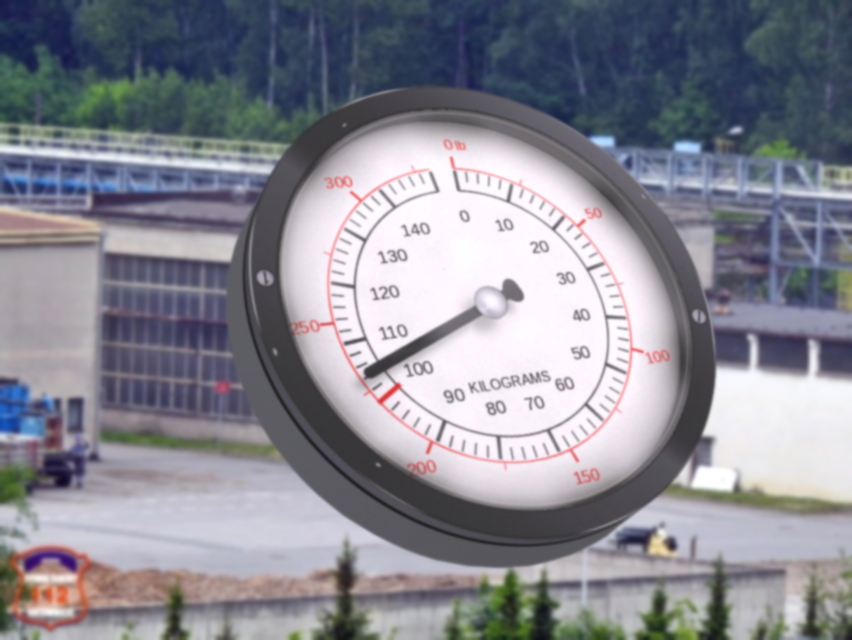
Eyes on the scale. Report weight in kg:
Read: 104 kg
